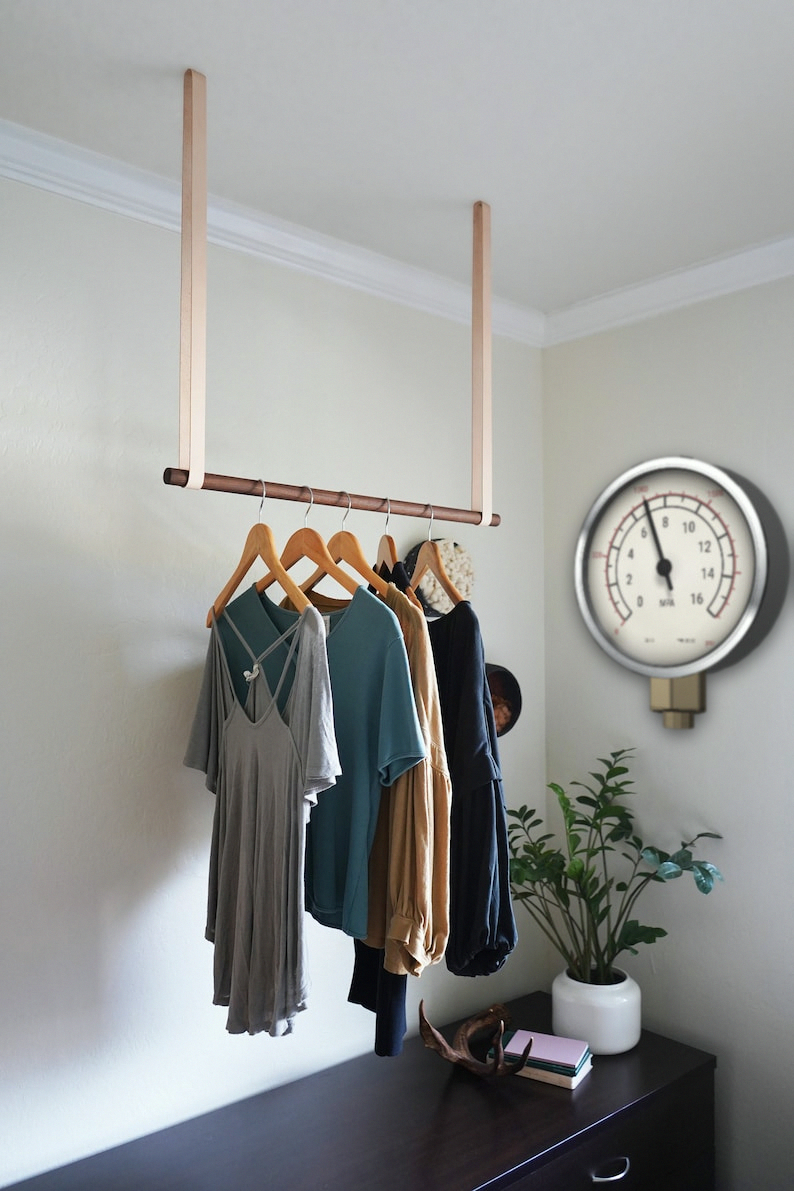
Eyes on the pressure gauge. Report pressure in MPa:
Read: 7 MPa
